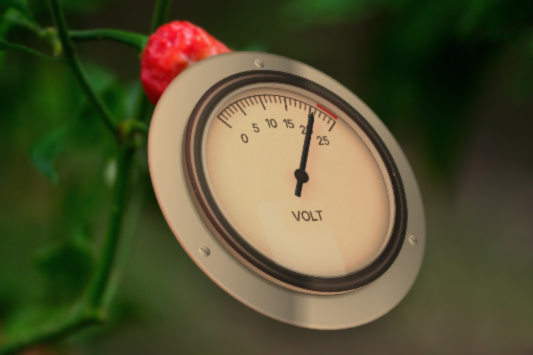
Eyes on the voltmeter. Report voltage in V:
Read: 20 V
